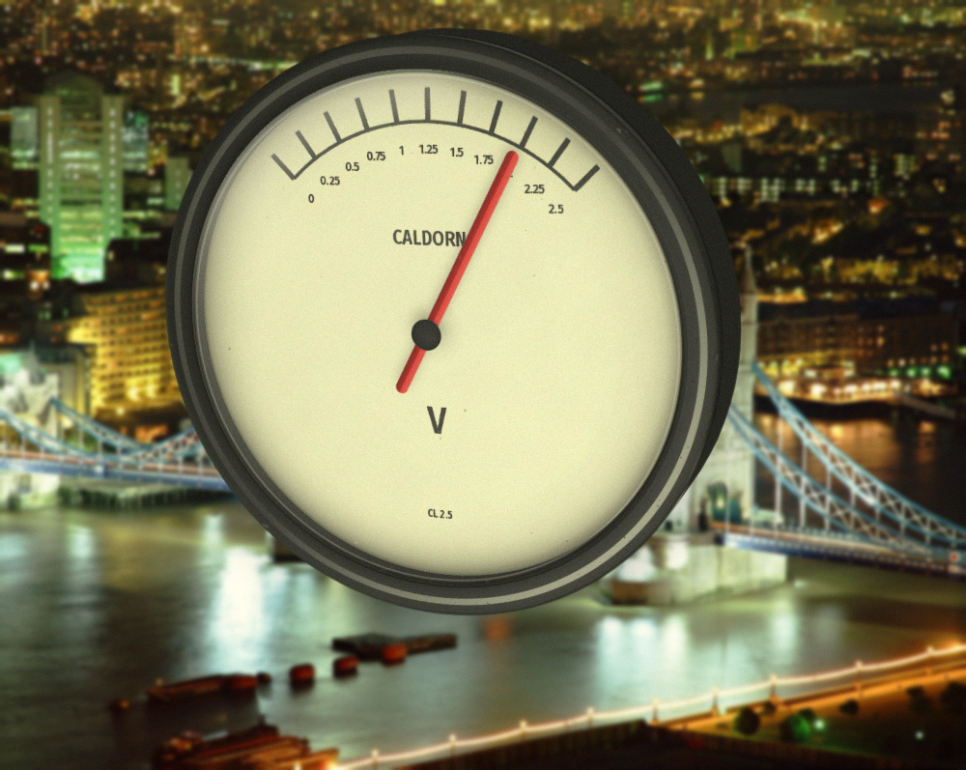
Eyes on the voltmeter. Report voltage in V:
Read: 2 V
